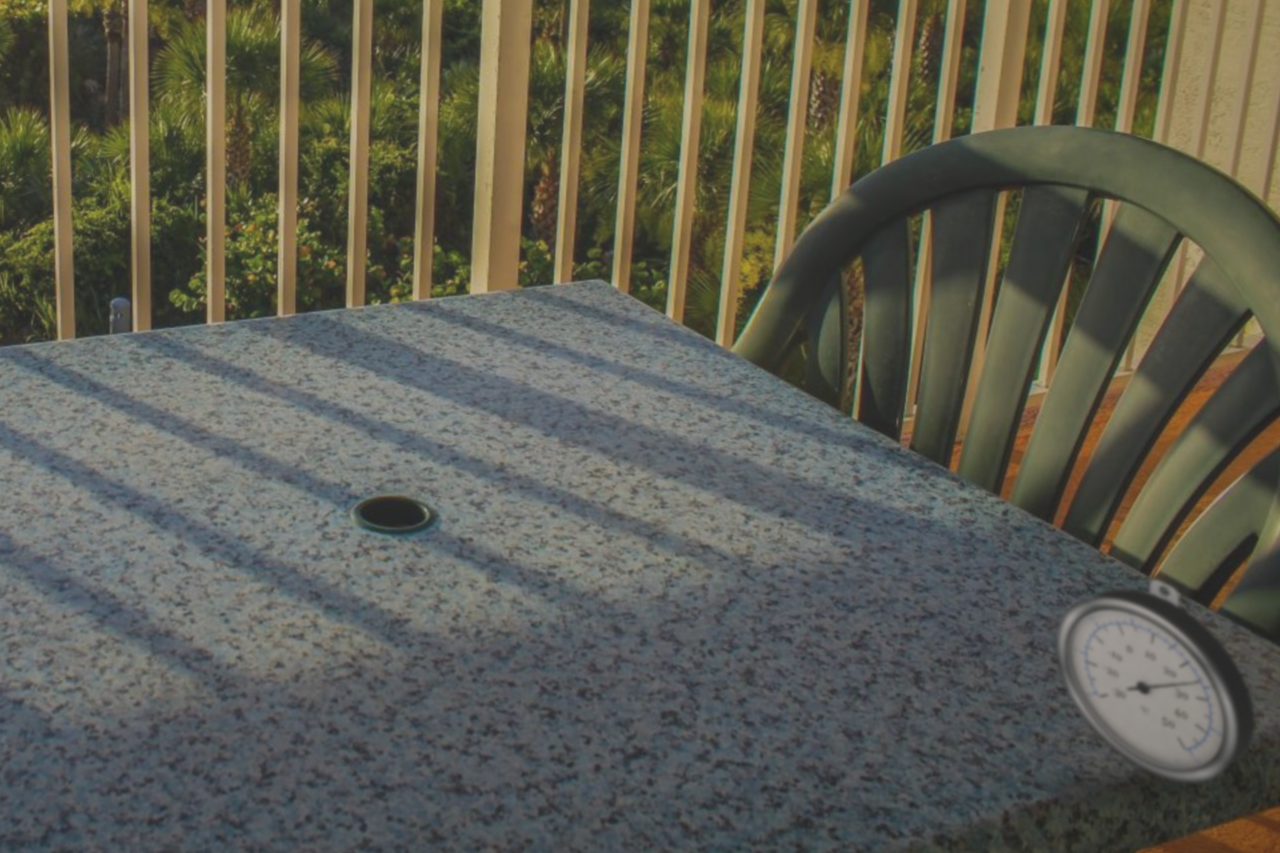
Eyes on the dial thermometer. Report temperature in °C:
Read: 25 °C
